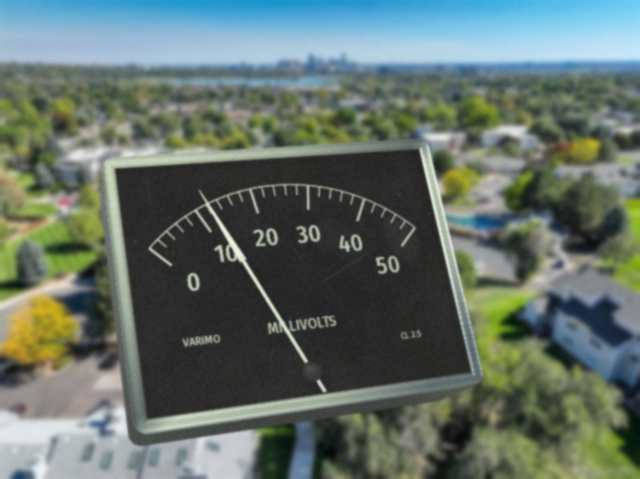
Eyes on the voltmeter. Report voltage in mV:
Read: 12 mV
